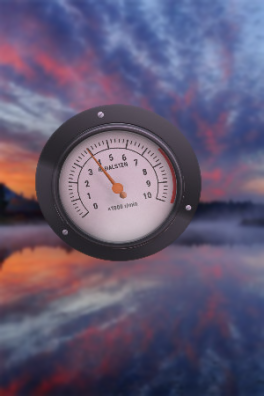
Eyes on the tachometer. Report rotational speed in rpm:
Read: 4000 rpm
